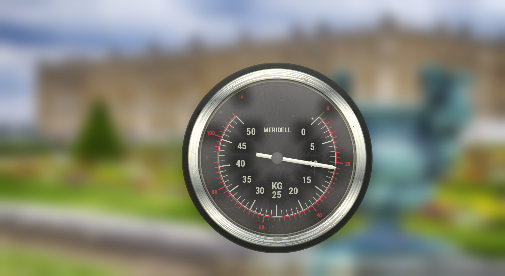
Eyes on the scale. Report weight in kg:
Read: 10 kg
